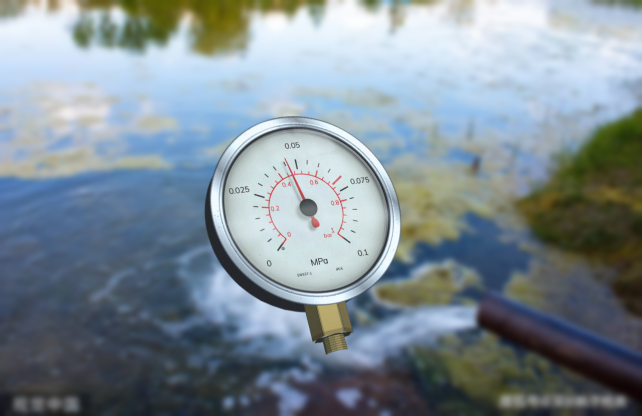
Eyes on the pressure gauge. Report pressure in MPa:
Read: 0.045 MPa
